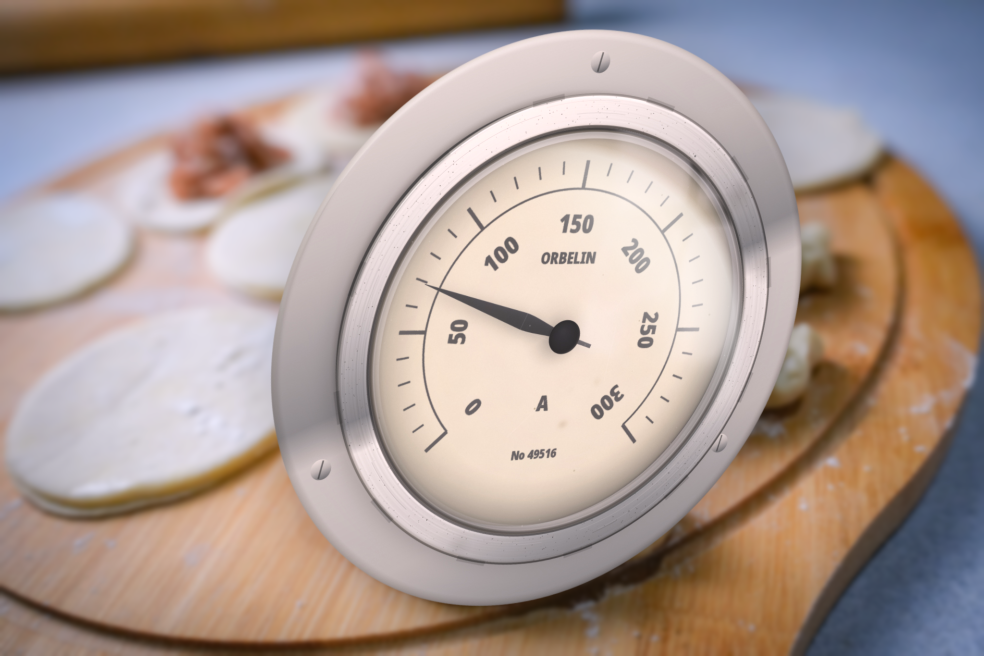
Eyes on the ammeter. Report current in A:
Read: 70 A
